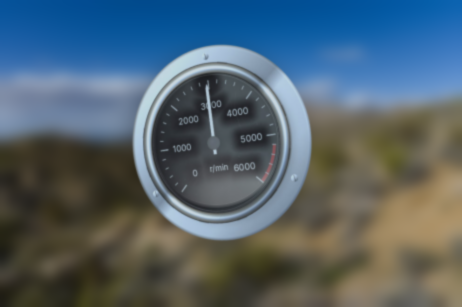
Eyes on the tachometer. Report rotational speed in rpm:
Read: 3000 rpm
